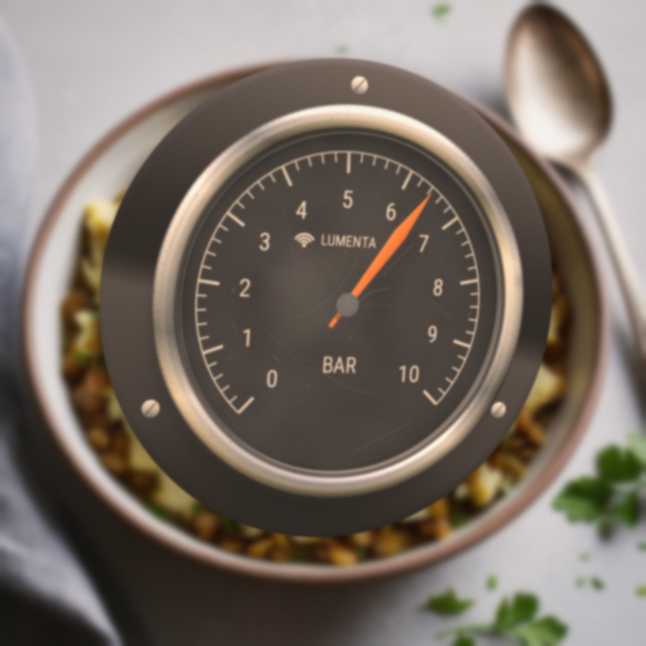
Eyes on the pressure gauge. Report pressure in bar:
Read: 6.4 bar
